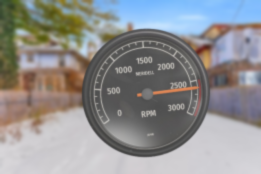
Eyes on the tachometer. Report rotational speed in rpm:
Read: 2600 rpm
